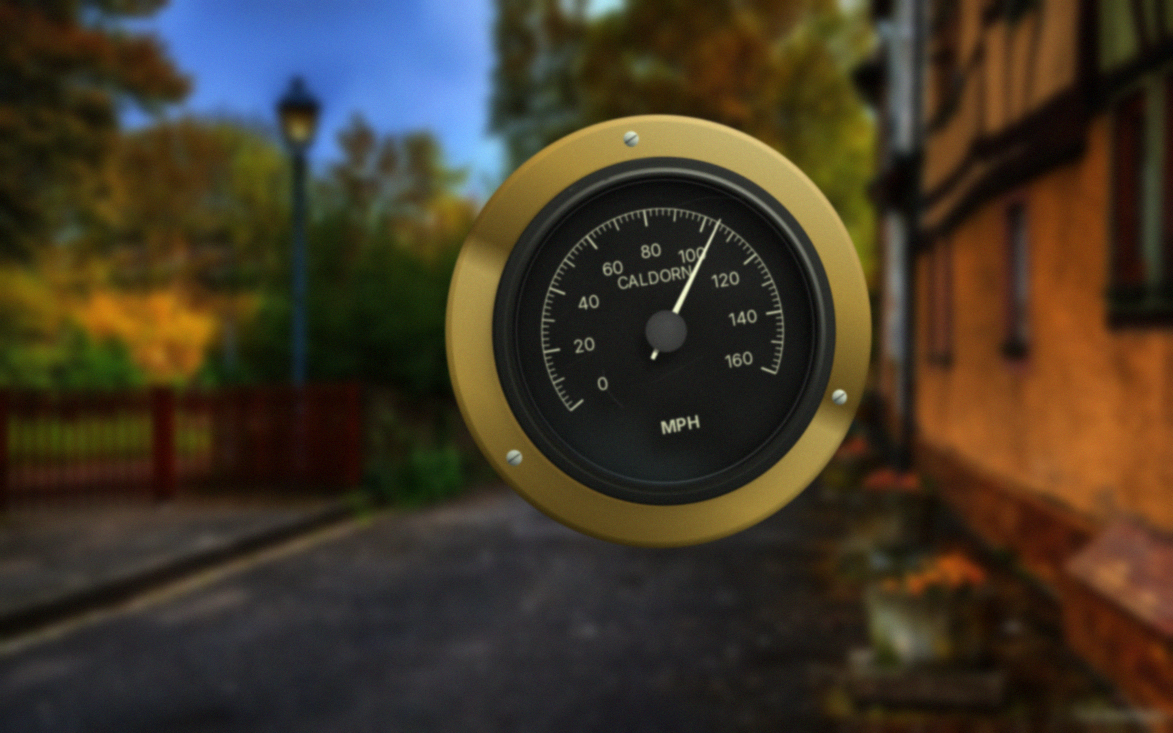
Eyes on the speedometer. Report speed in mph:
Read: 104 mph
